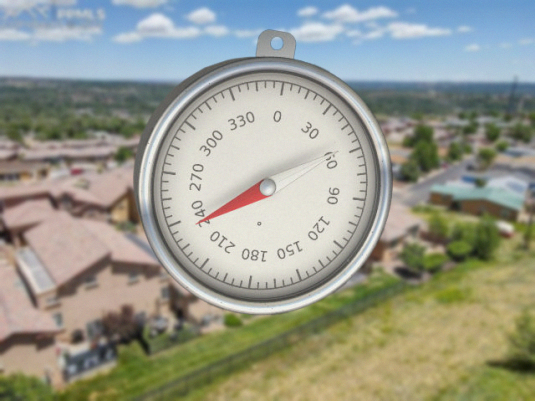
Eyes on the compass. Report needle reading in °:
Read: 235 °
